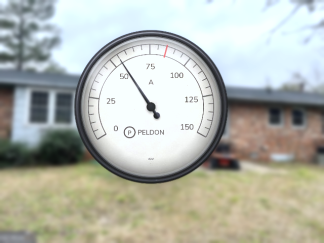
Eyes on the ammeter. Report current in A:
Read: 55 A
